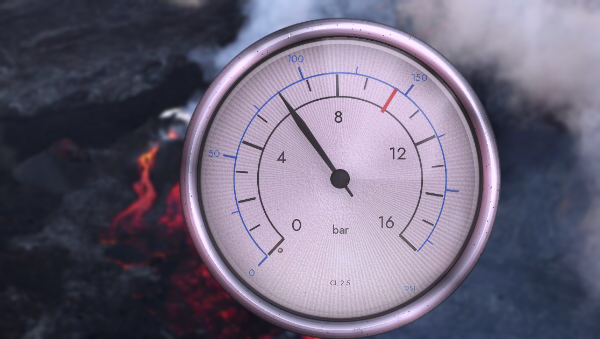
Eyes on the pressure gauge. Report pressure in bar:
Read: 6 bar
